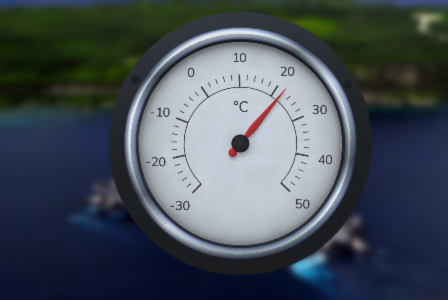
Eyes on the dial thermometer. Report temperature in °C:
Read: 22 °C
